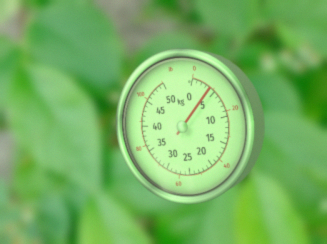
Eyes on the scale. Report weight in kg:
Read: 4 kg
